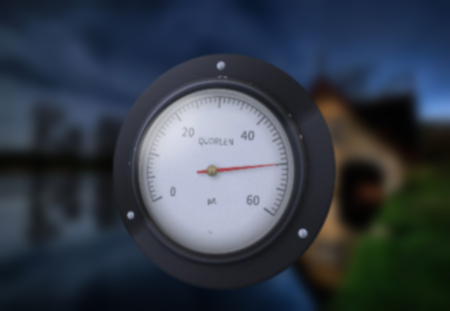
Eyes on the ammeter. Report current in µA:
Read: 50 µA
